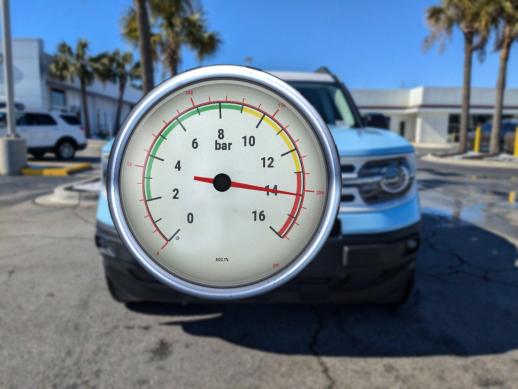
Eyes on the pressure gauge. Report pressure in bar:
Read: 14 bar
